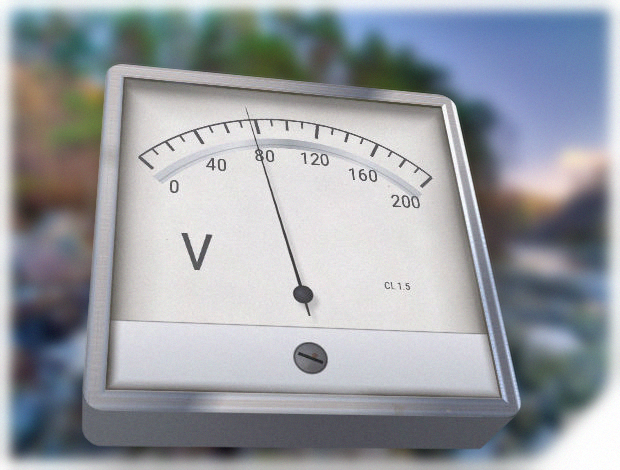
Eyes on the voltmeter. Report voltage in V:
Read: 75 V
